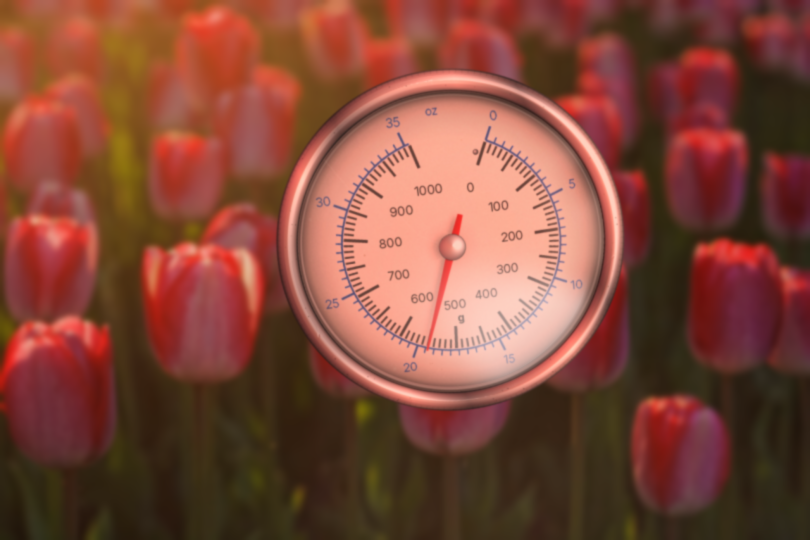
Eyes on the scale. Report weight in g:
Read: 550 g
